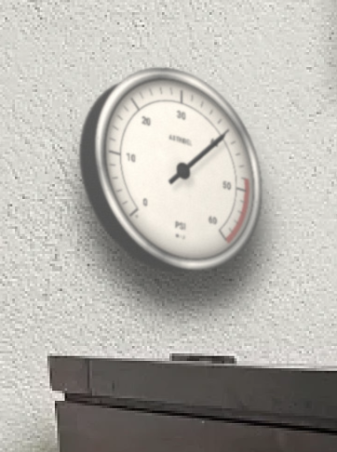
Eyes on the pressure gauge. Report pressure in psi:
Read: 40 psi
